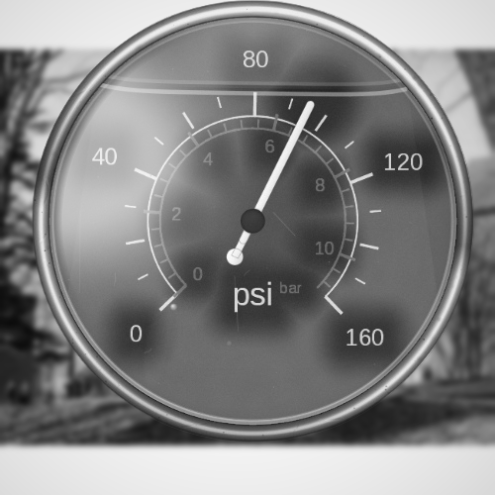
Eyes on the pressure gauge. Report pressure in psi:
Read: 95 psi
